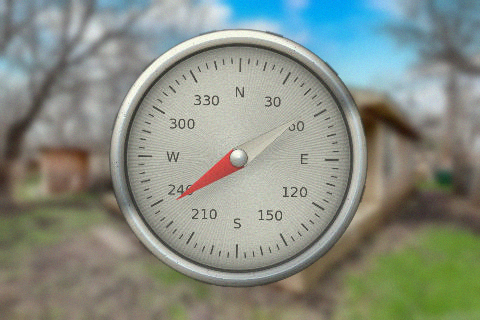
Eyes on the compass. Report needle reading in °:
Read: 235 °
